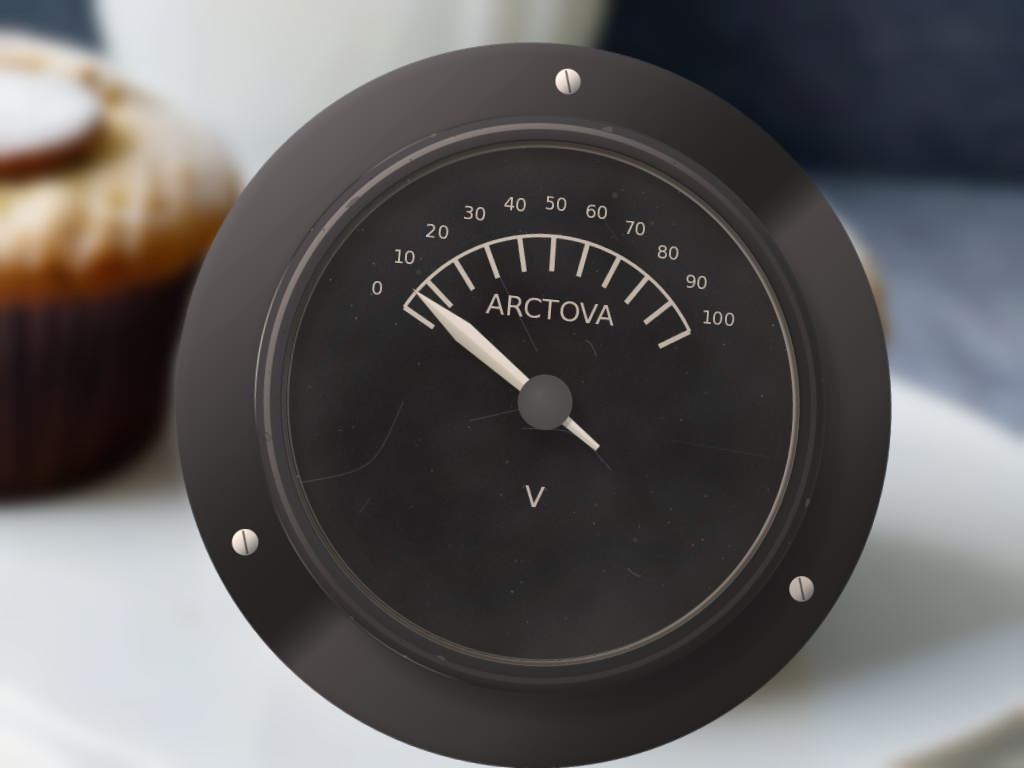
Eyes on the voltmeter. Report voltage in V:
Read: 5 V
